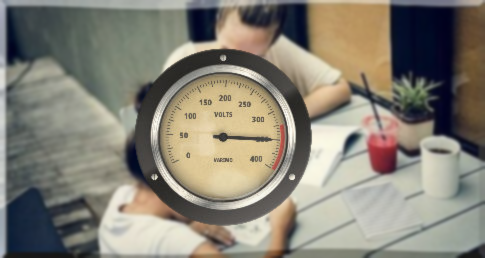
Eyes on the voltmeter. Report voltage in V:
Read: 350 V
